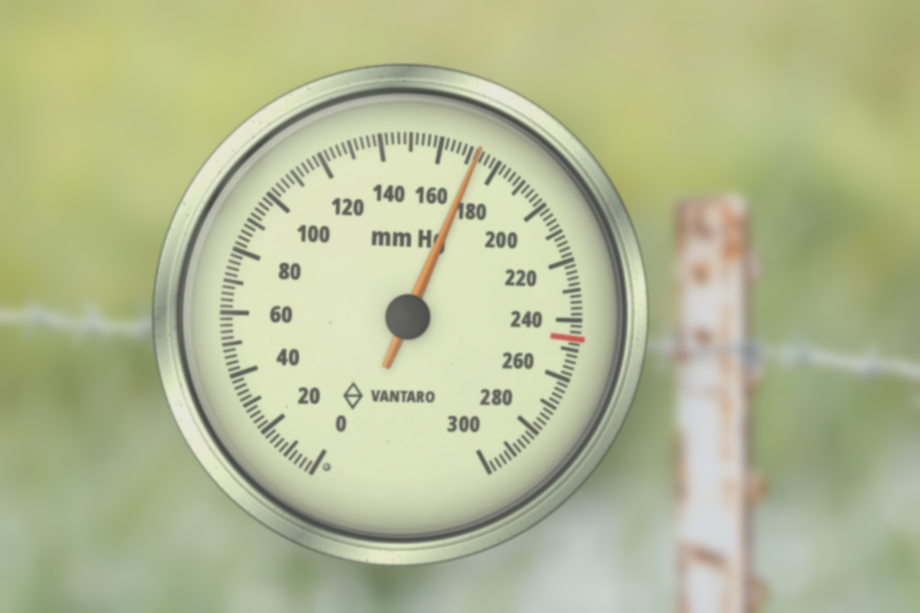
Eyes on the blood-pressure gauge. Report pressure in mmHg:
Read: 172 mmHg
